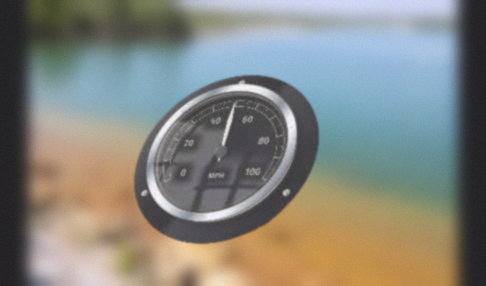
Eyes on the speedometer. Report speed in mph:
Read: 50 mph
